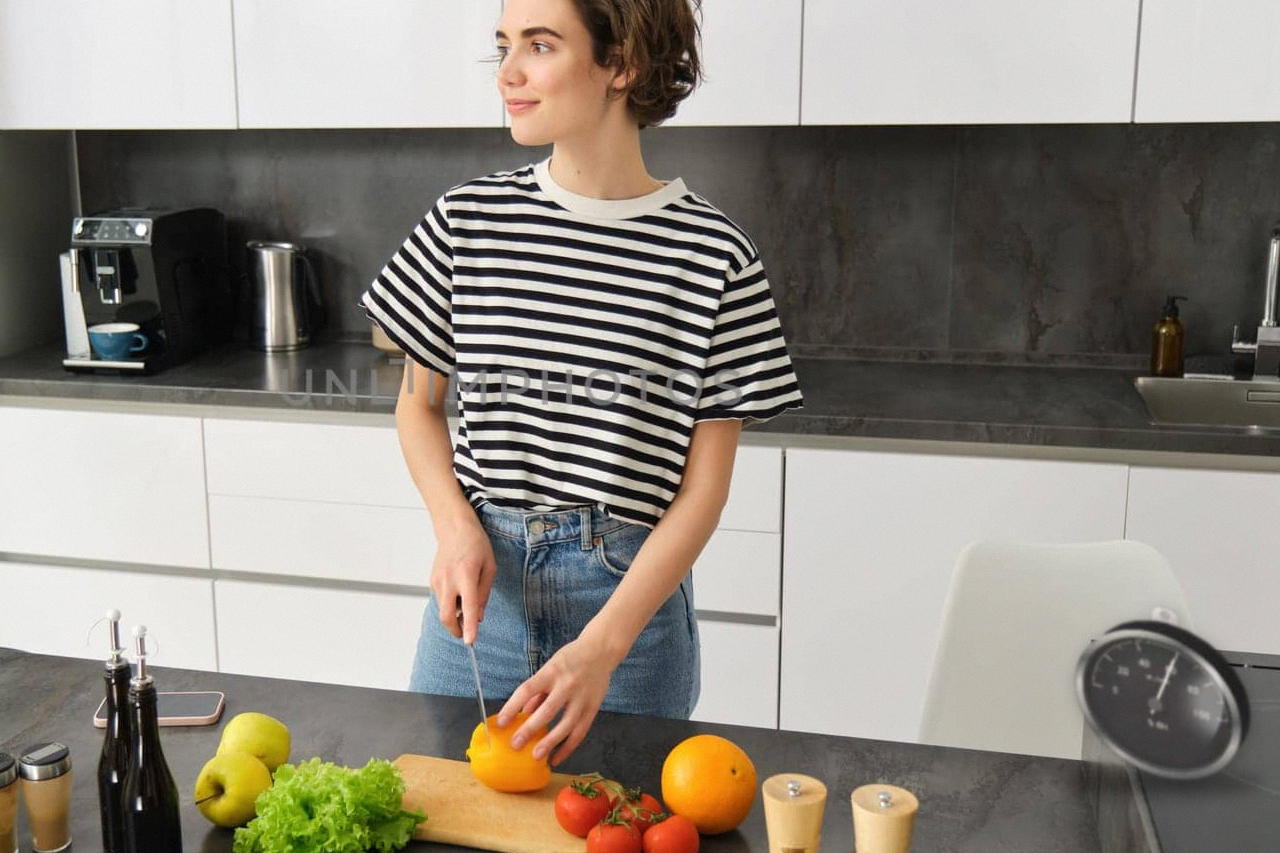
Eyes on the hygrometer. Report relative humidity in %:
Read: 60 %
